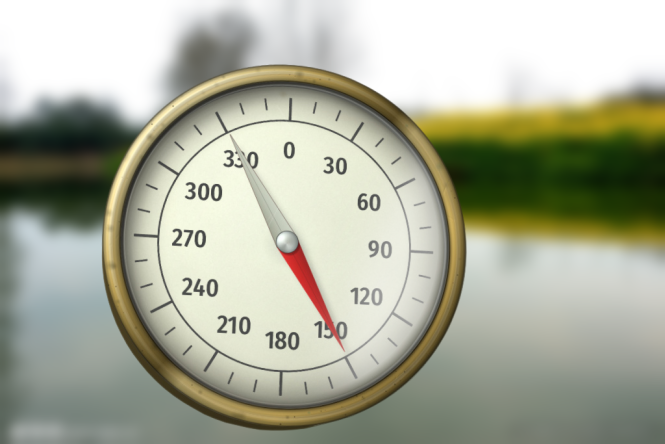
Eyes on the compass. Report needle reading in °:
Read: 150 °
